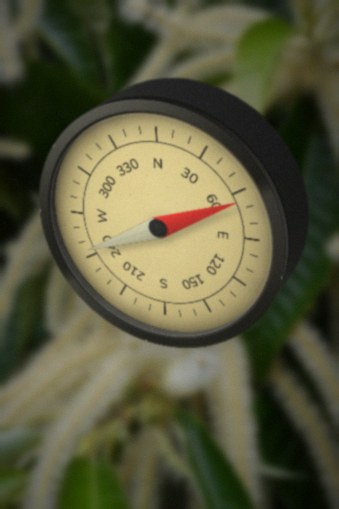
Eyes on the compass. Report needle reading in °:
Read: 65 °
